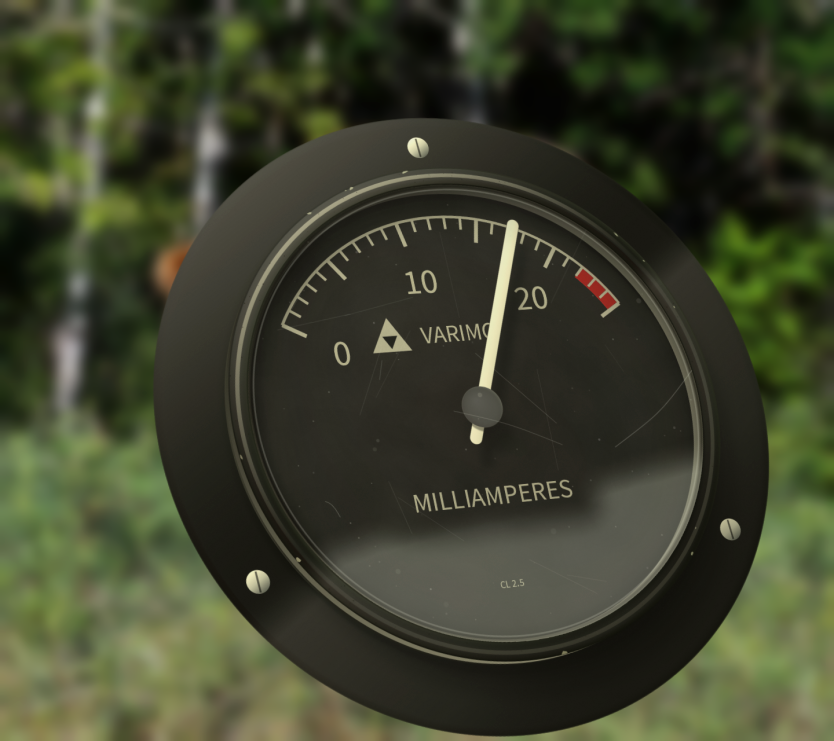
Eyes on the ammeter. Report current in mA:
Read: 17 mA
